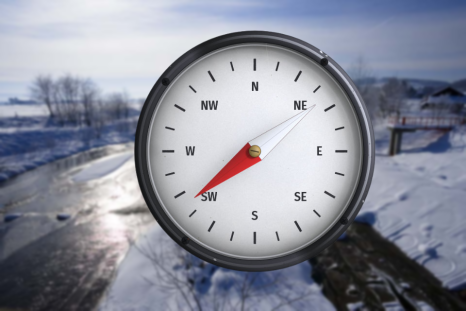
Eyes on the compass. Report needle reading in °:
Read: 232.5 °
